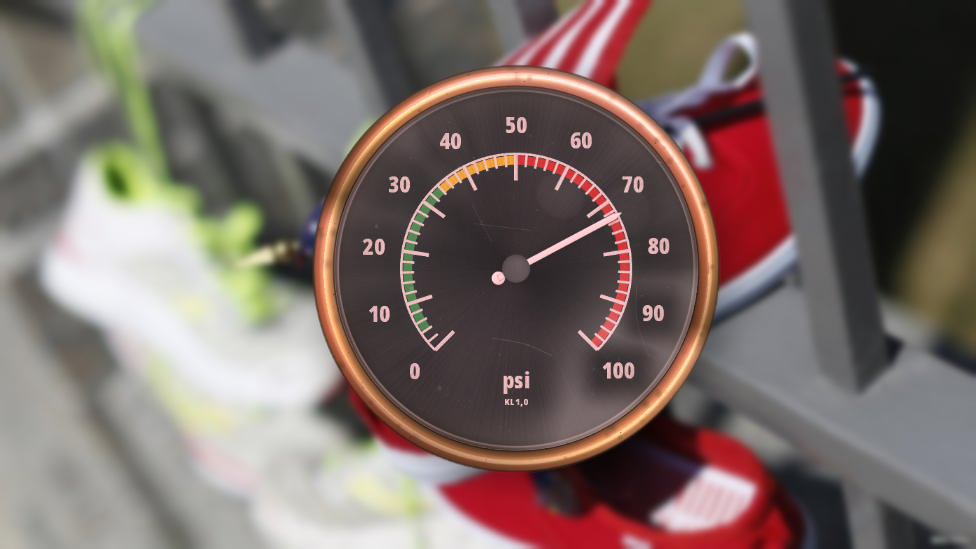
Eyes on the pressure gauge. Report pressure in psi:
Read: 73 psi
